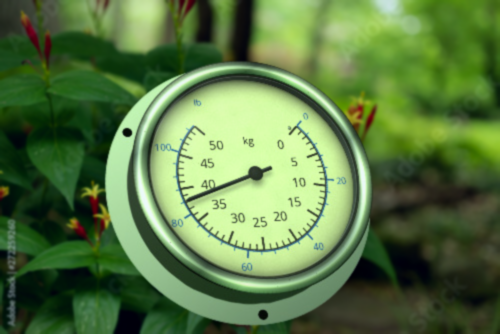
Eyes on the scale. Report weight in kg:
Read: 38 kg
